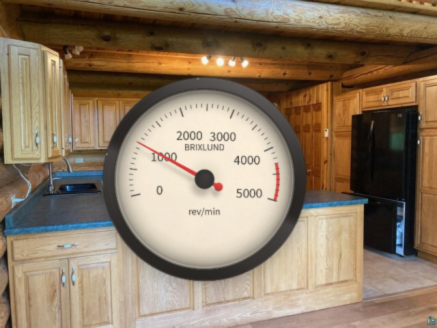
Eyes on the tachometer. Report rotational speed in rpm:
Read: 1000 rpm
